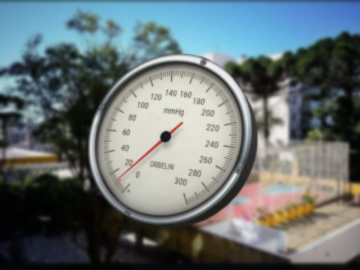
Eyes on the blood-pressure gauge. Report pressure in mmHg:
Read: 10 mmHg
